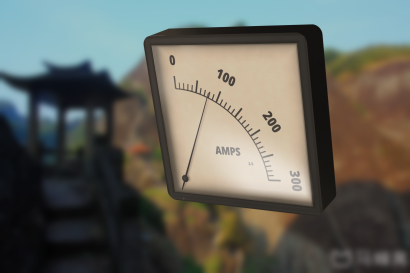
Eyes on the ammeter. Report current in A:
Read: 80 A
